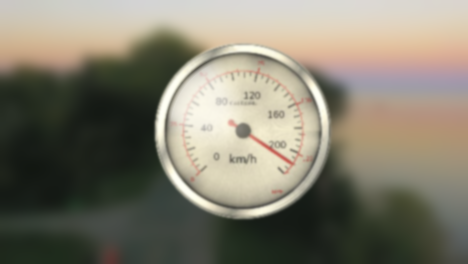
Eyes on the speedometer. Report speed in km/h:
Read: 210 km/h
